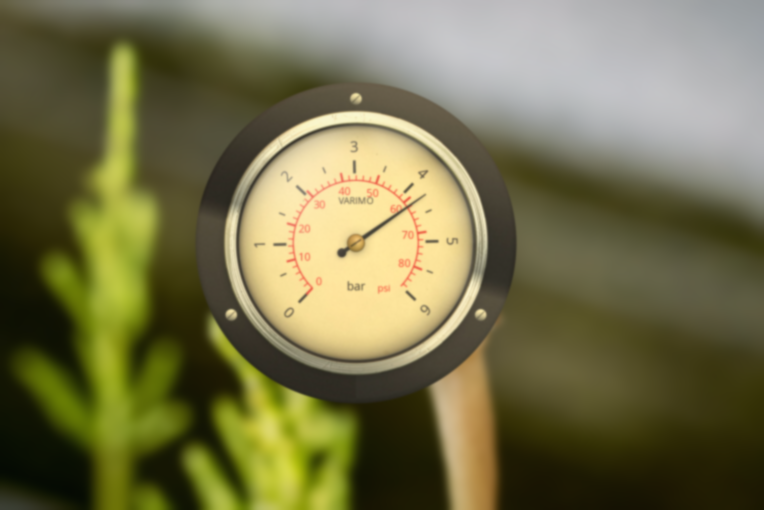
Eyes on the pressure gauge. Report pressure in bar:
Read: 4.25 bar
